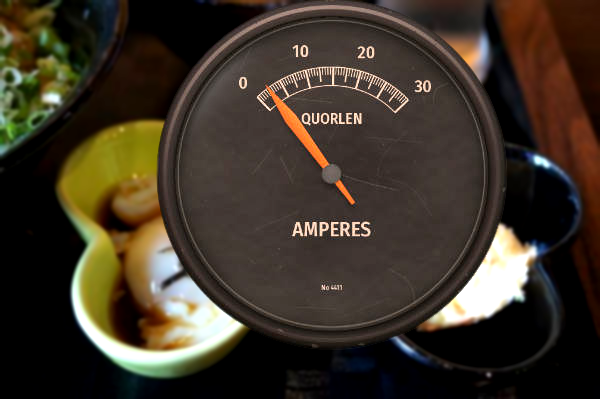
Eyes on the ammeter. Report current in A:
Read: 2.5 A
